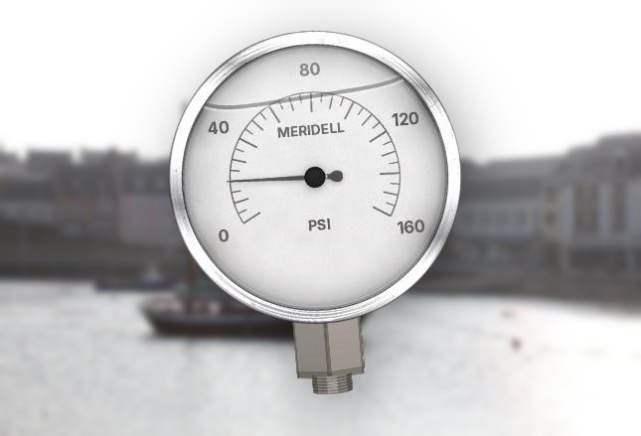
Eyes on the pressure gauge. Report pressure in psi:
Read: 20 psi
